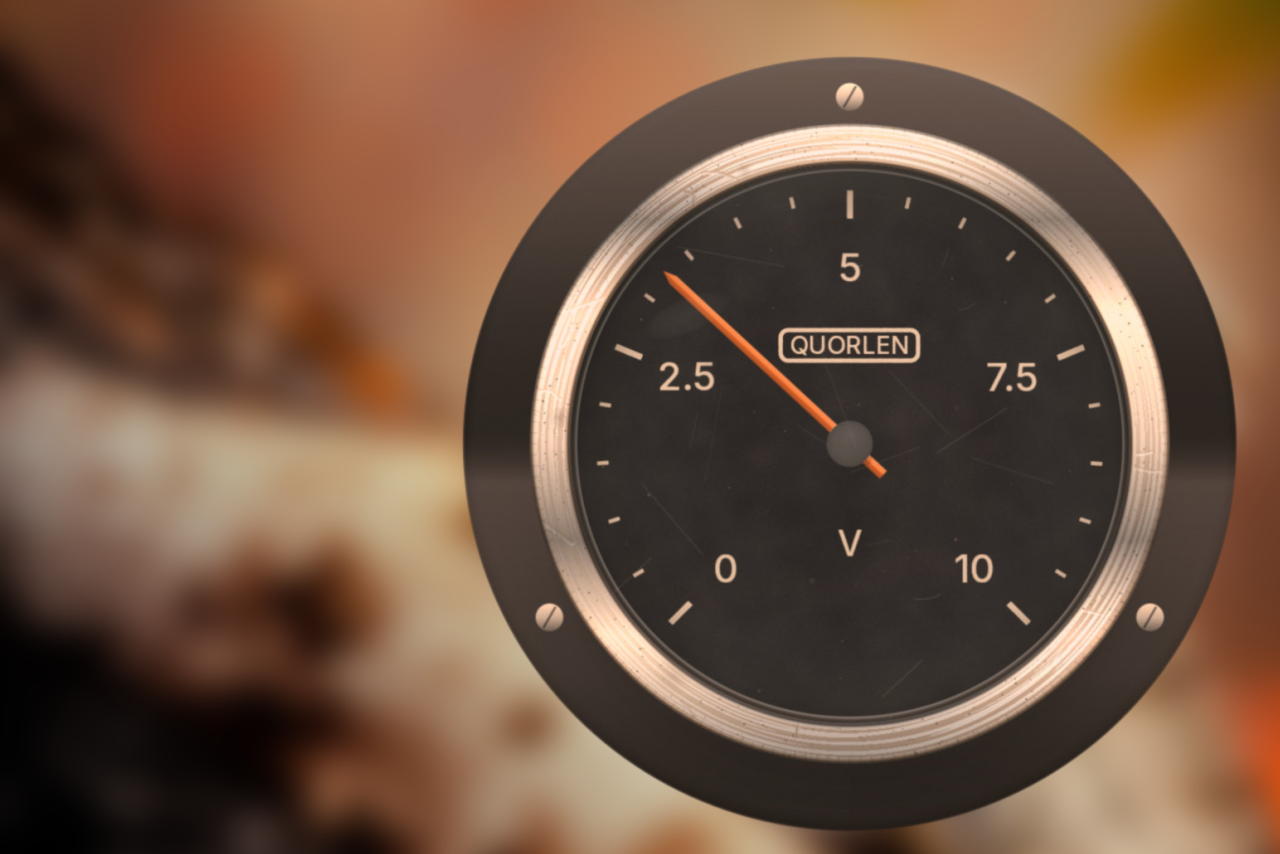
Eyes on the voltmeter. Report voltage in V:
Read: 3.25 V
